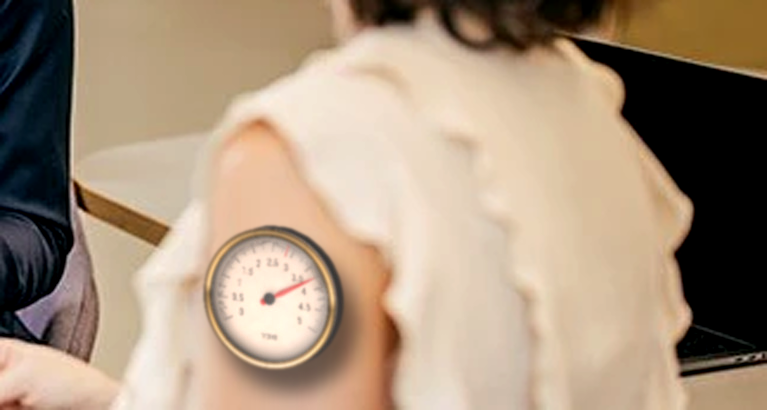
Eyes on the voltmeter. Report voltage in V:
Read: 3.75 V
